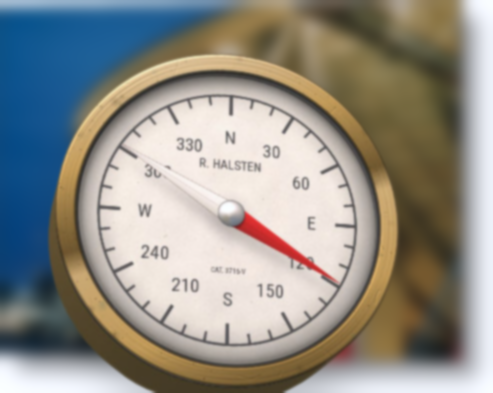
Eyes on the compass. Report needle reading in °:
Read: 120 °
